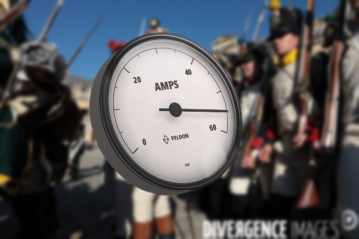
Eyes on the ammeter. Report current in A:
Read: 55 A
